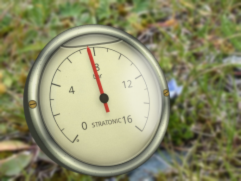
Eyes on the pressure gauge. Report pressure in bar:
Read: 7.5 bar
